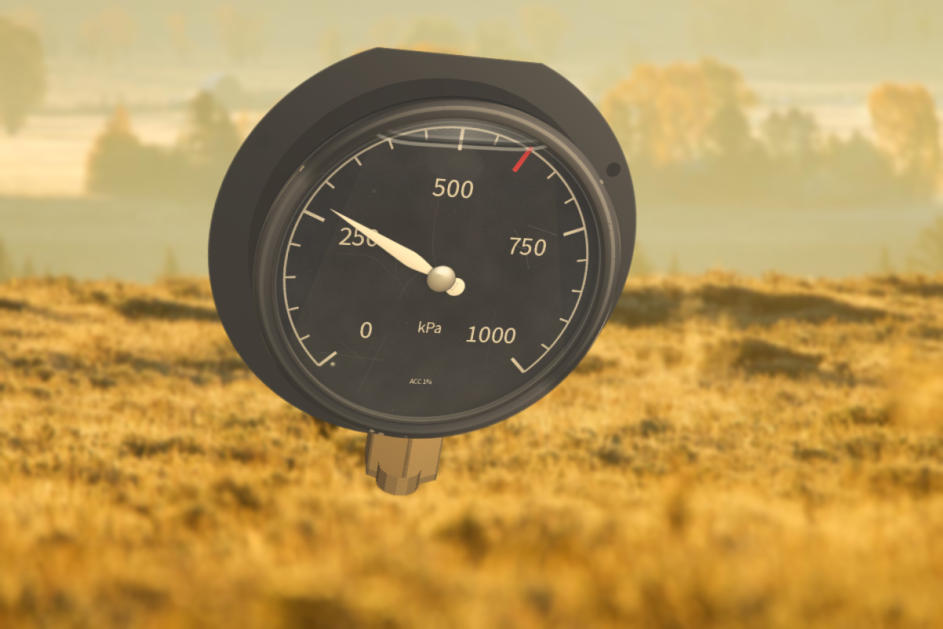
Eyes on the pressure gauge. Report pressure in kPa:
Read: 275 kPa
